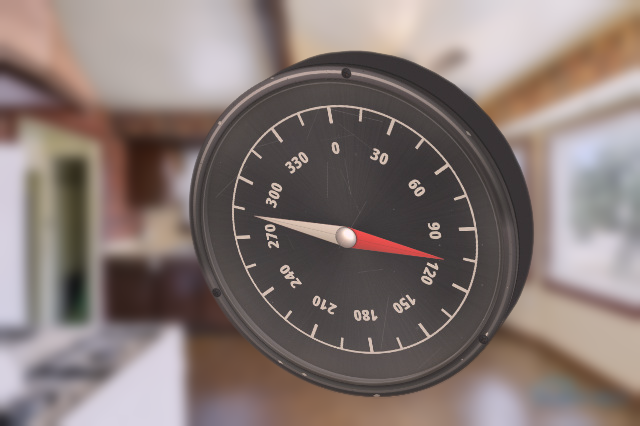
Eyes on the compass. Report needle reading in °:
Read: 105 °
